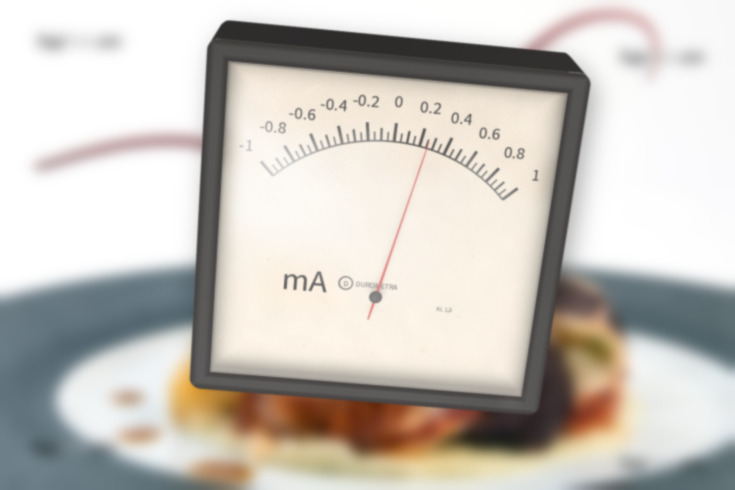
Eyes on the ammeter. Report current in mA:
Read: 0.25 mA
